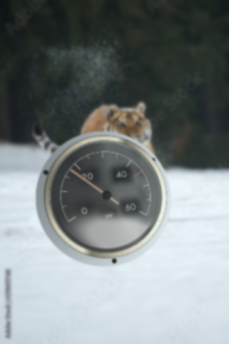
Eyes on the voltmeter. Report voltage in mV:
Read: 17.5 mV
